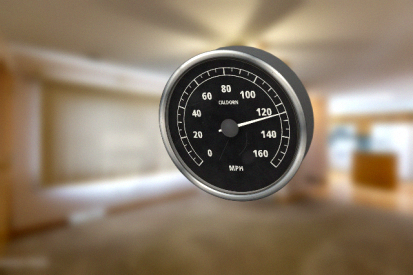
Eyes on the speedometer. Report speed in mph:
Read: 125 mph
